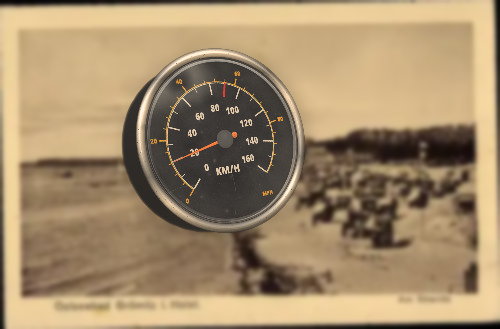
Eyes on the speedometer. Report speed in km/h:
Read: 20 km/h
